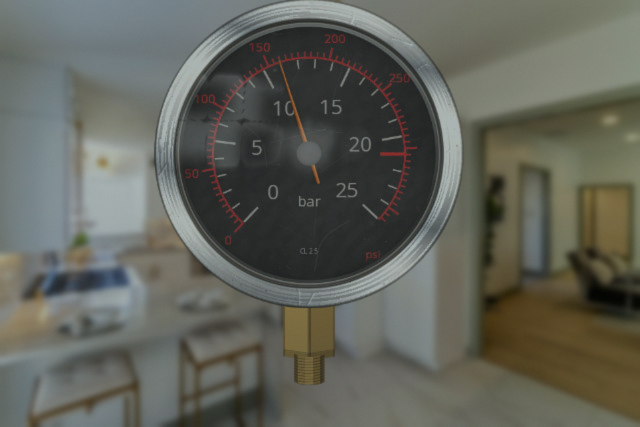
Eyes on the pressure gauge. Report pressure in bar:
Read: 11 bar
